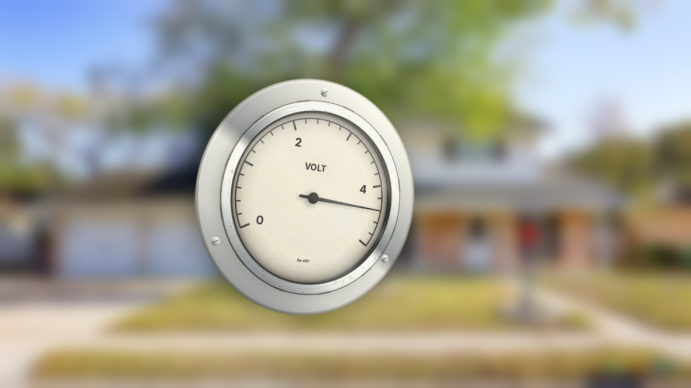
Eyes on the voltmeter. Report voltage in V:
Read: 4.4 V
